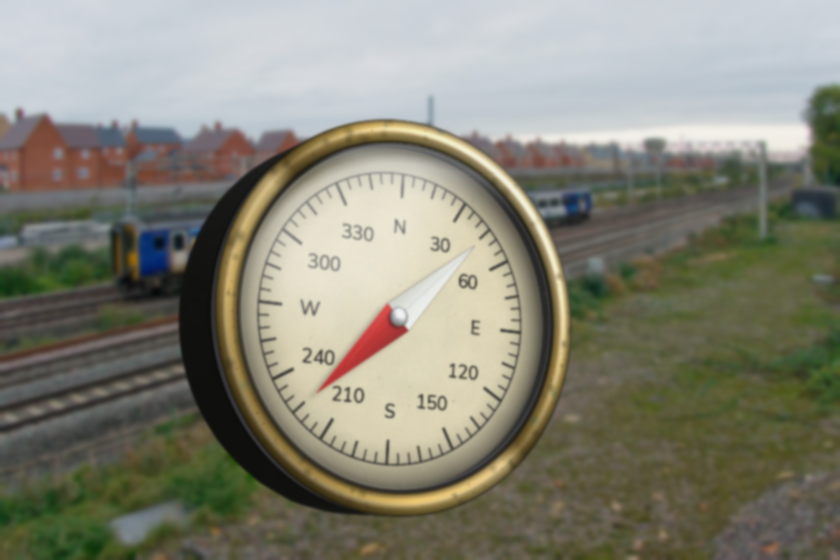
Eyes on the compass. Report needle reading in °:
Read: 225 °
